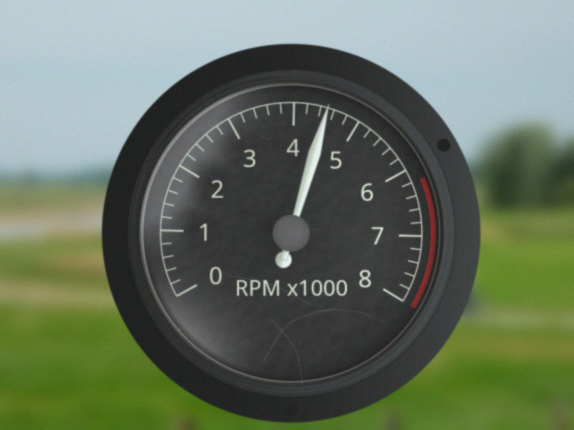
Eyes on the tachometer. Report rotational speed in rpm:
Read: 4500 rpm
